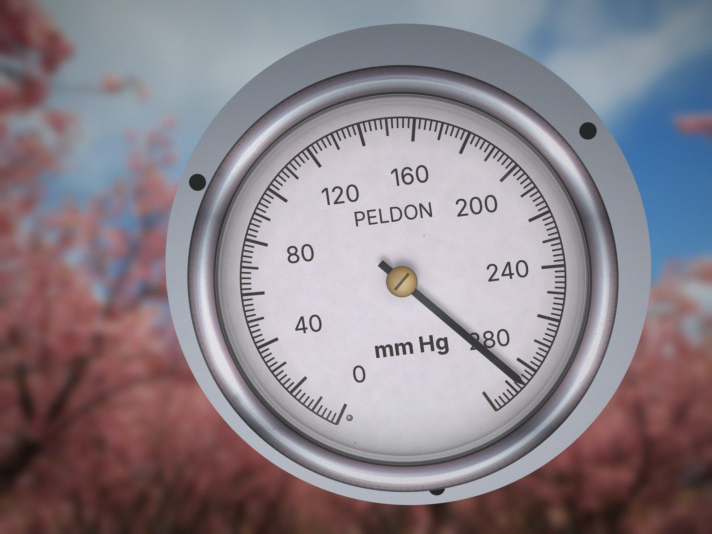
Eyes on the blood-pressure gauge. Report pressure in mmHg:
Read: 286 mmHg
